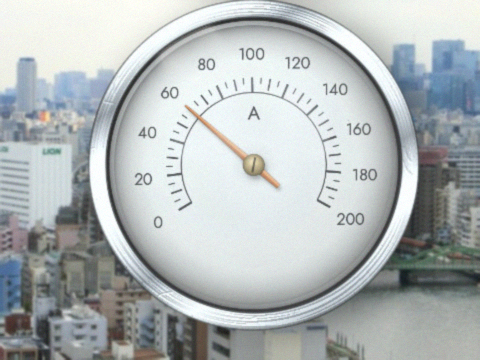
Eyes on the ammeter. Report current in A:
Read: 60 A
